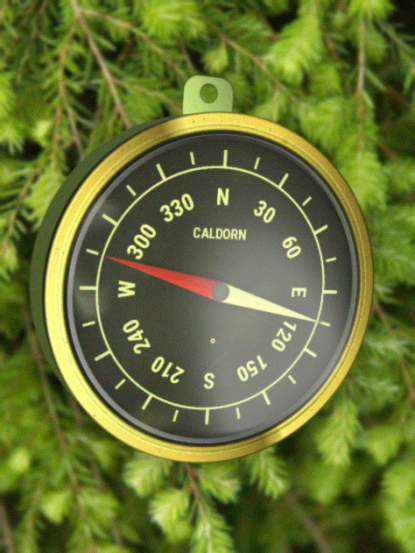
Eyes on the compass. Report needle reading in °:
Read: 285 °
